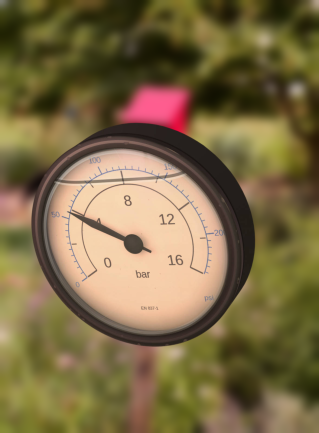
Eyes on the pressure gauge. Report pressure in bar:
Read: 4 bar
